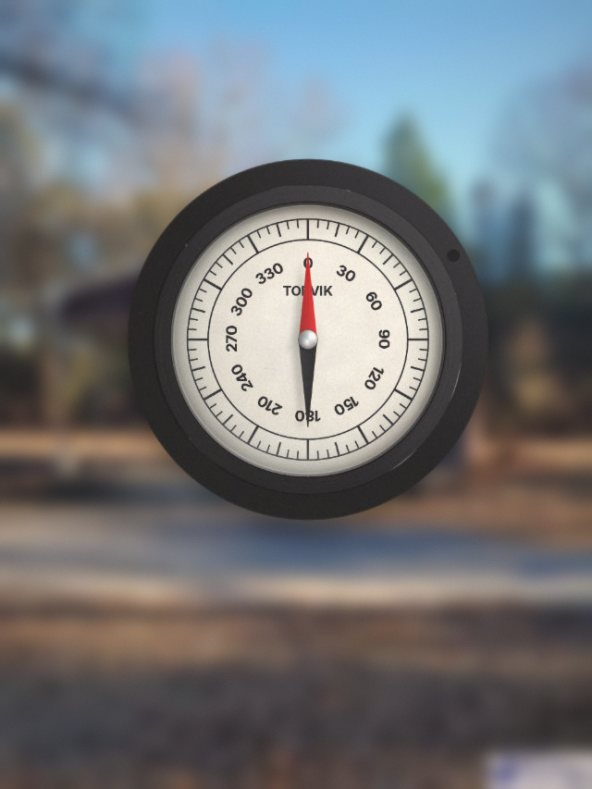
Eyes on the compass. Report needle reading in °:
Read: 0 °
